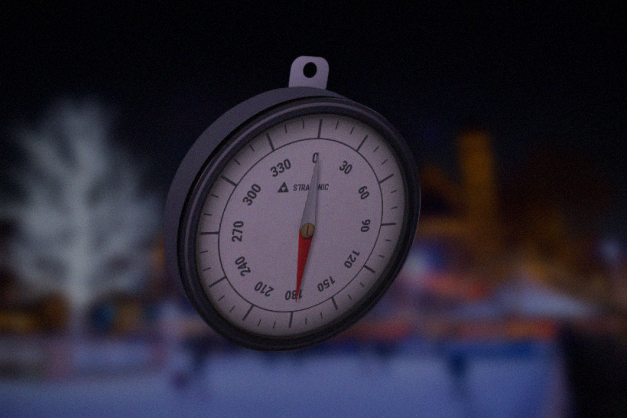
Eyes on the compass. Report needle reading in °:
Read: 180 °
